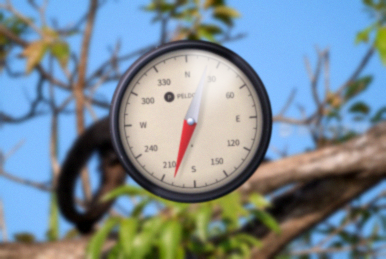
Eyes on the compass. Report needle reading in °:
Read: 200 °
